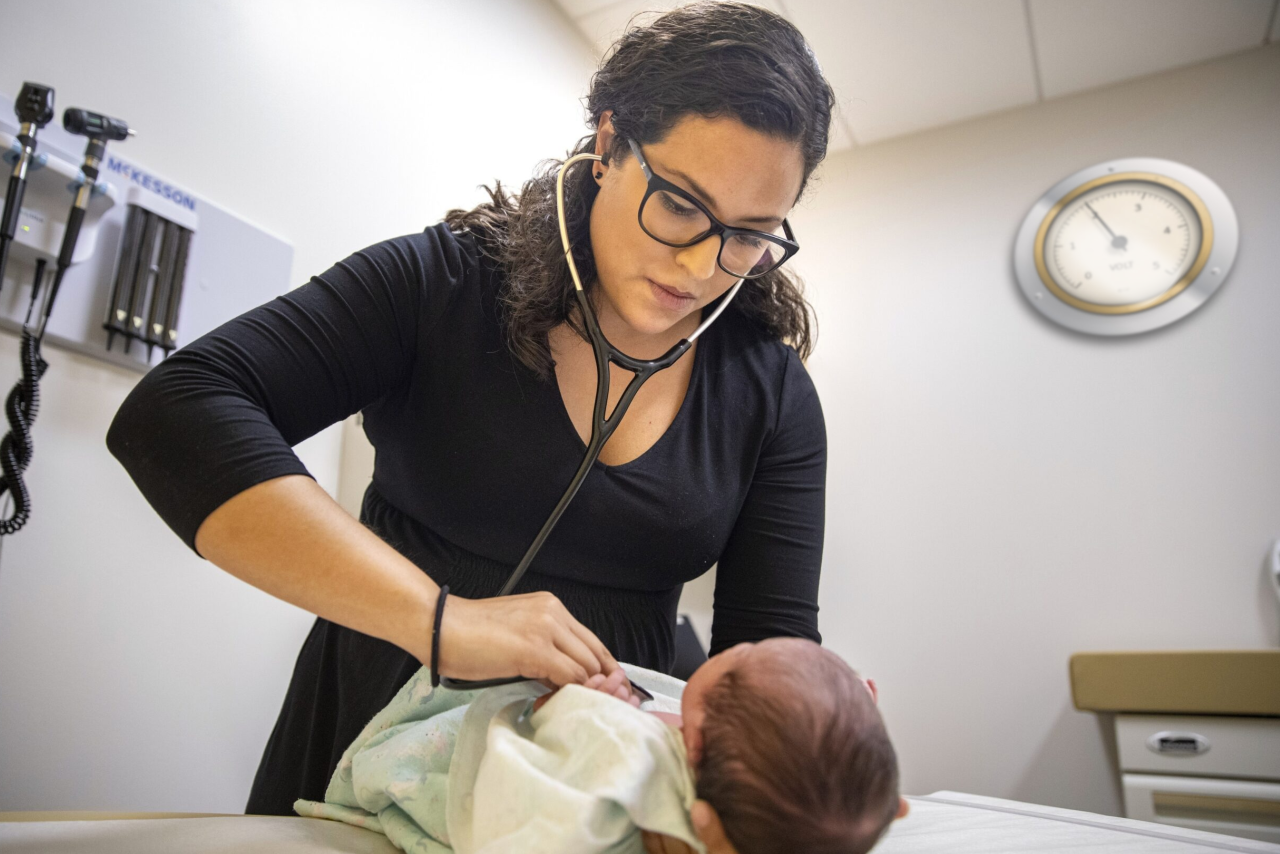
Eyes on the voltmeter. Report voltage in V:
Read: 2 V
